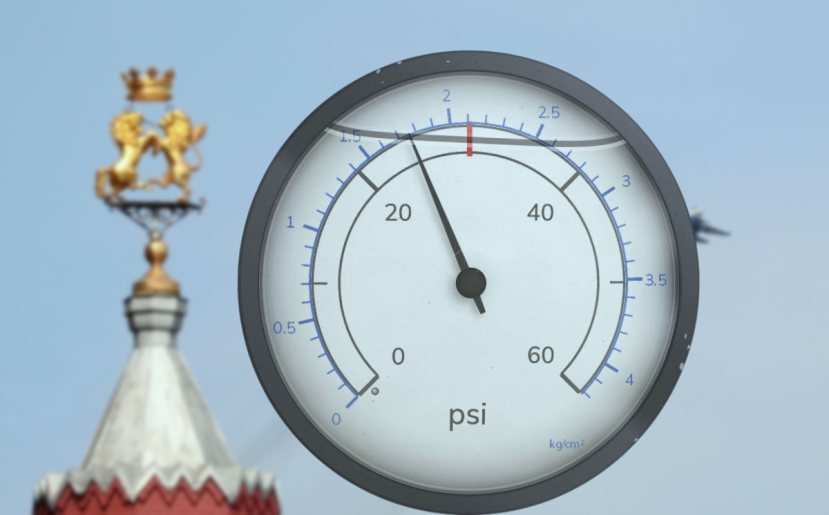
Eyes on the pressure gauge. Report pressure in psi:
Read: 25 psi
